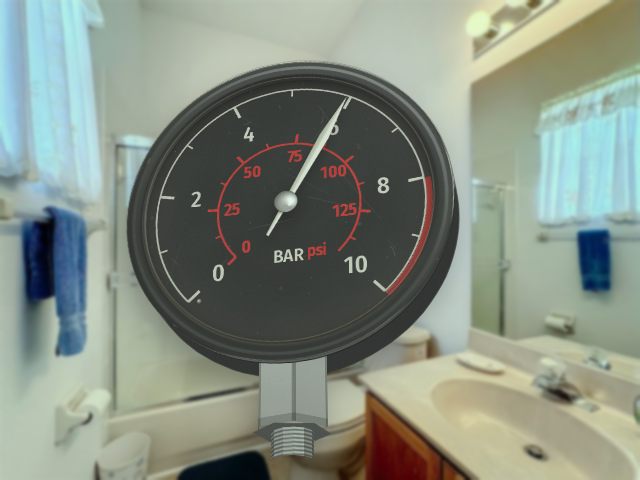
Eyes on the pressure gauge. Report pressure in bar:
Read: 6 bar
